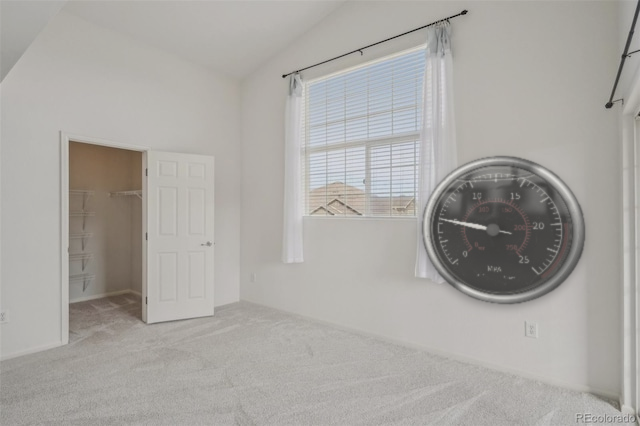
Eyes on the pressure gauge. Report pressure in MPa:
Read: 5 MPa
